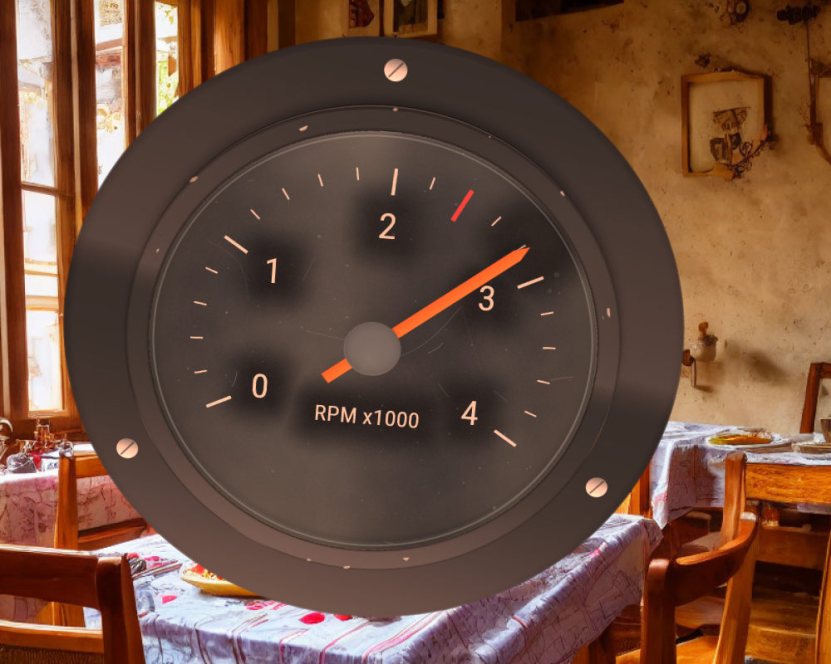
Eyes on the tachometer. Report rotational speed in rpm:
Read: 2800 rpm
